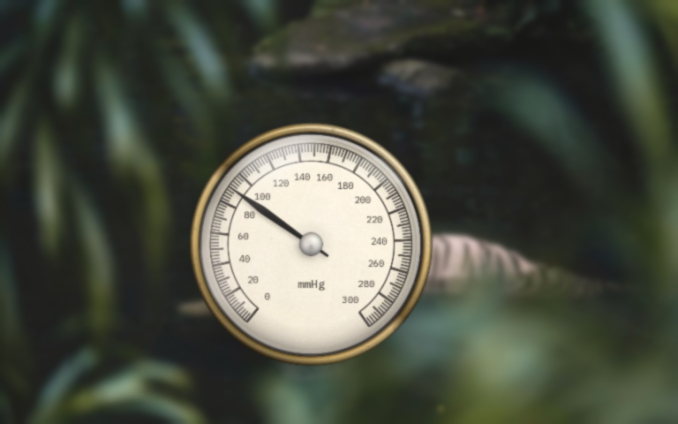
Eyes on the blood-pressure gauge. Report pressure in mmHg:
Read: 90 mmHg
